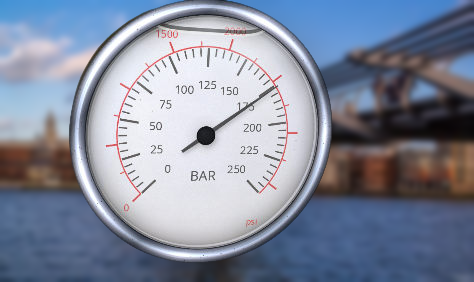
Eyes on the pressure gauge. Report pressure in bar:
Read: 175 bar
